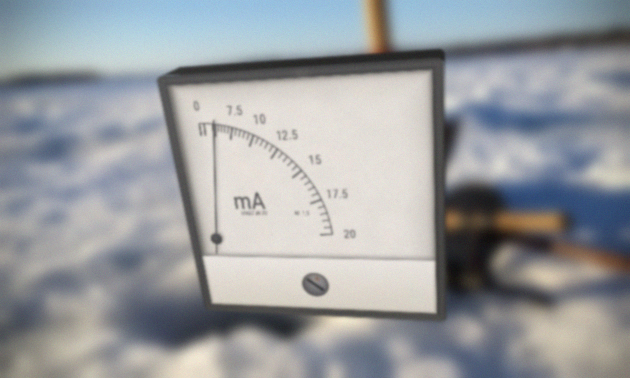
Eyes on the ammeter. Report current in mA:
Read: 5 mA
